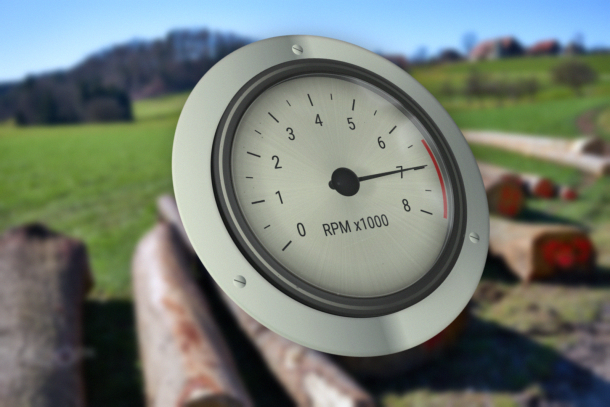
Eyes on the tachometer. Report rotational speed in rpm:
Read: 7000 rpm
